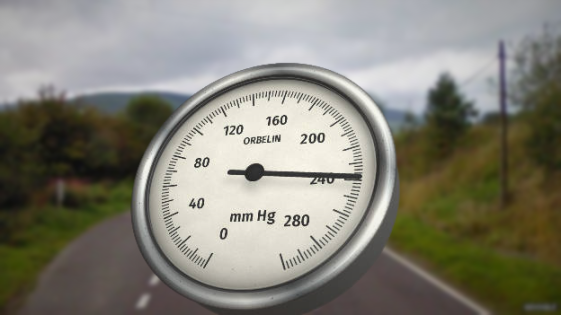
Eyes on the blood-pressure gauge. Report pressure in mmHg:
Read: 240 mmHg
